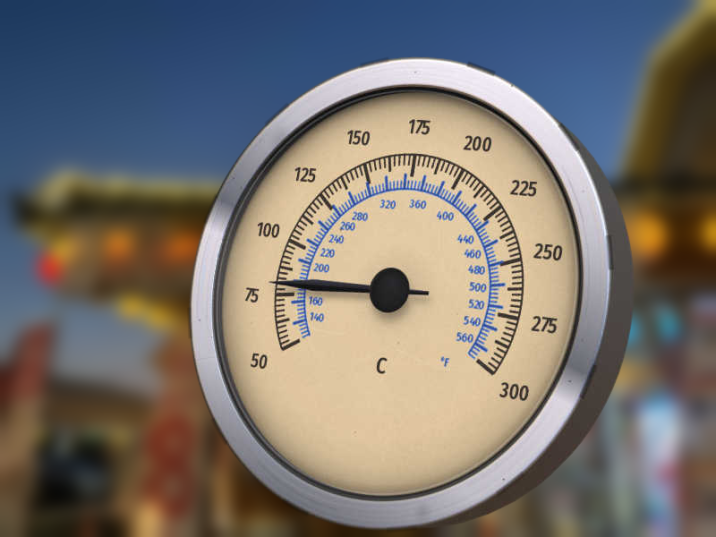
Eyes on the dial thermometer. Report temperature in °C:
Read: 80 °C
